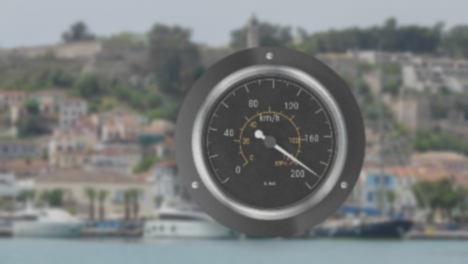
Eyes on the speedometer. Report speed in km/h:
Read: 190 km/h
